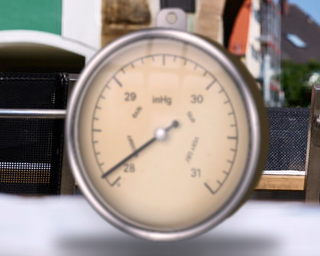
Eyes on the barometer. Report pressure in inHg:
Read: 28.1 inHg
